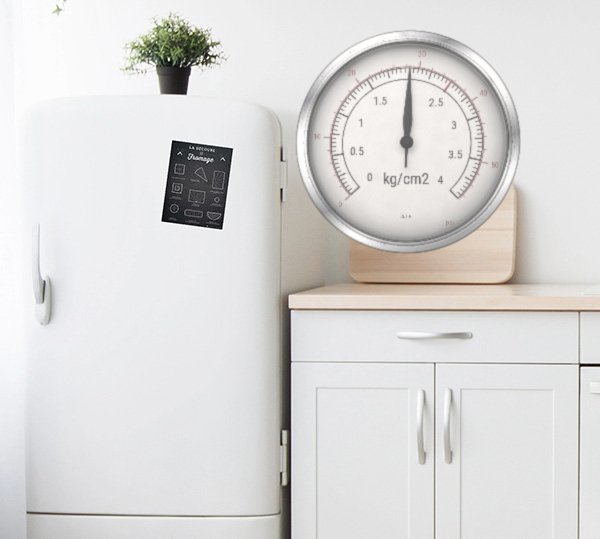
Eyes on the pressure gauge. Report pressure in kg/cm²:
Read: 2 kg/cm²
